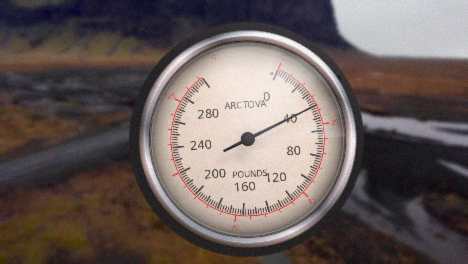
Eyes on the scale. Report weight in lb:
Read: 40 lb
